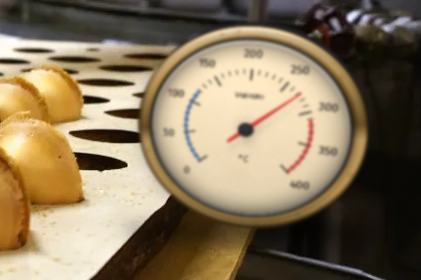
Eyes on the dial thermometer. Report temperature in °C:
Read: 270 °C
